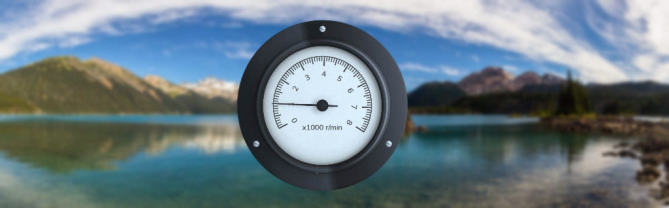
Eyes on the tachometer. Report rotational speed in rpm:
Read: 1000 rpm
